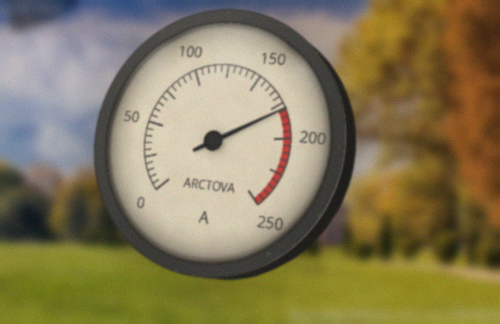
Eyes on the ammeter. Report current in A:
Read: 180 A
